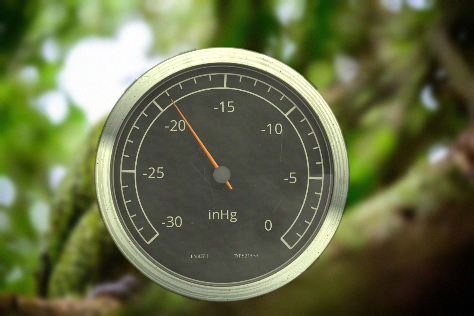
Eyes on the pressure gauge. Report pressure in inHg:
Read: -19 inHg
